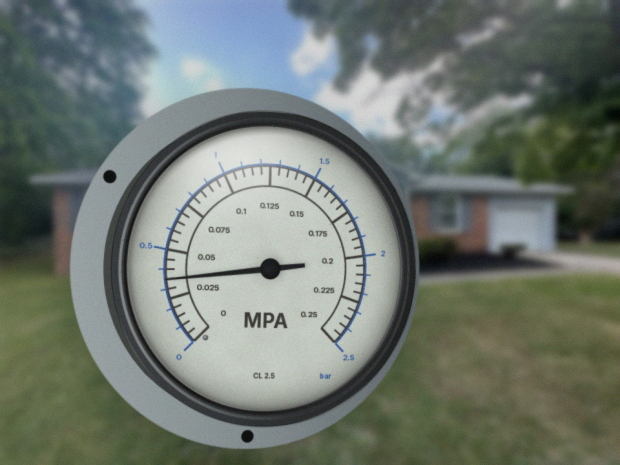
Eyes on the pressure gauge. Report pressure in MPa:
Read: 0.035 MPa
